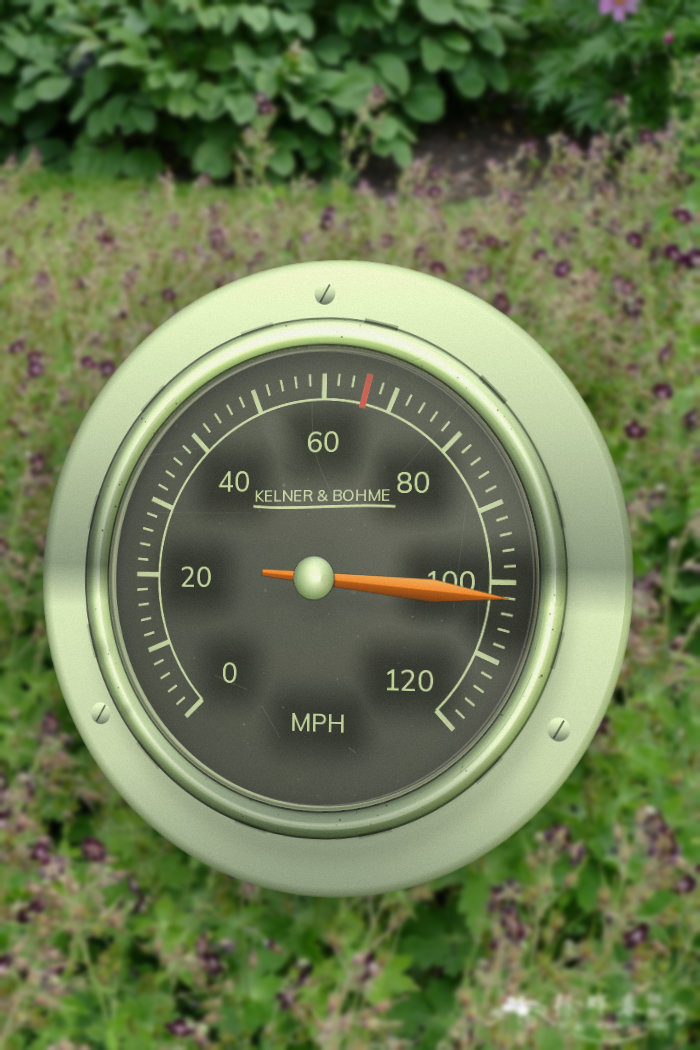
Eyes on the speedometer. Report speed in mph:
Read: 102 mph
